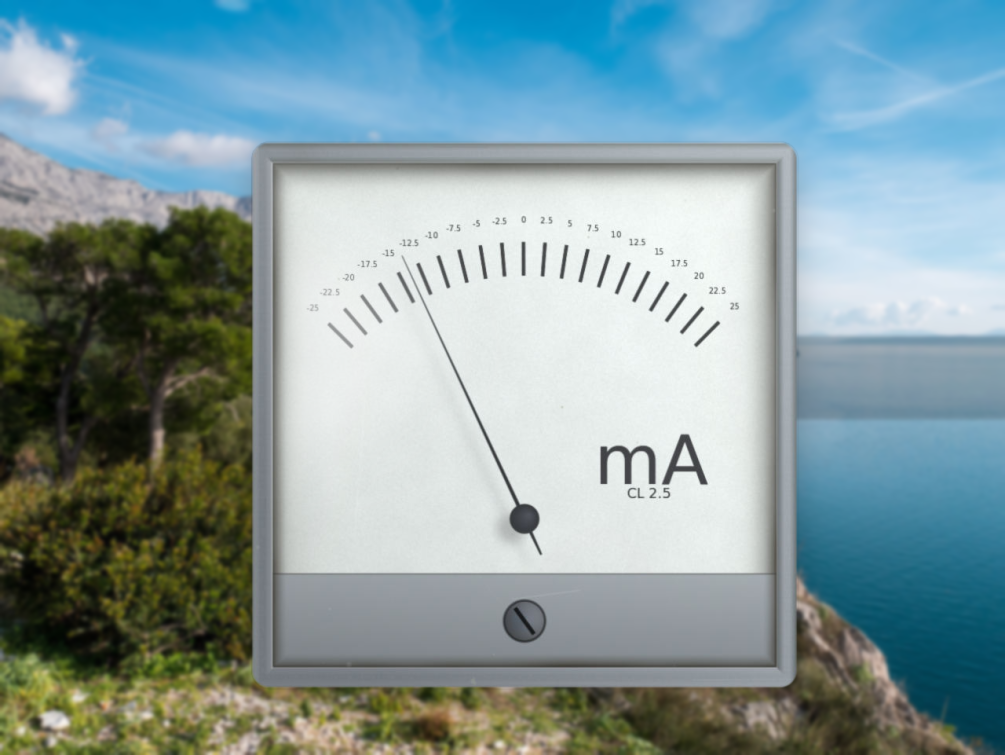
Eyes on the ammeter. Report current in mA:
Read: -13.75 mA
